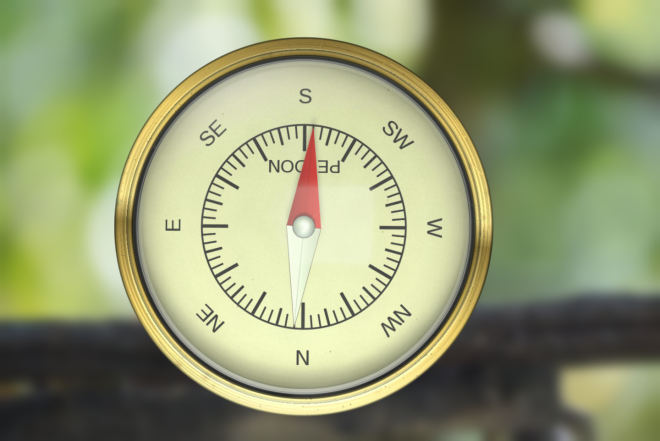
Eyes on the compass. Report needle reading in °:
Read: 185 °
